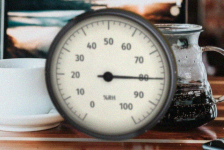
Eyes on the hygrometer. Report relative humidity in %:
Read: 80 %
